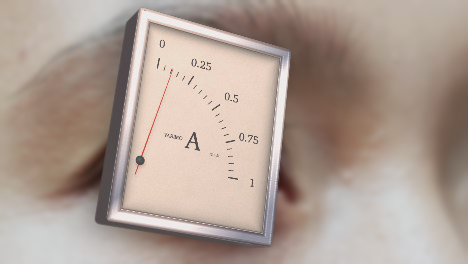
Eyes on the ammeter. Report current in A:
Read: 0.1 A
